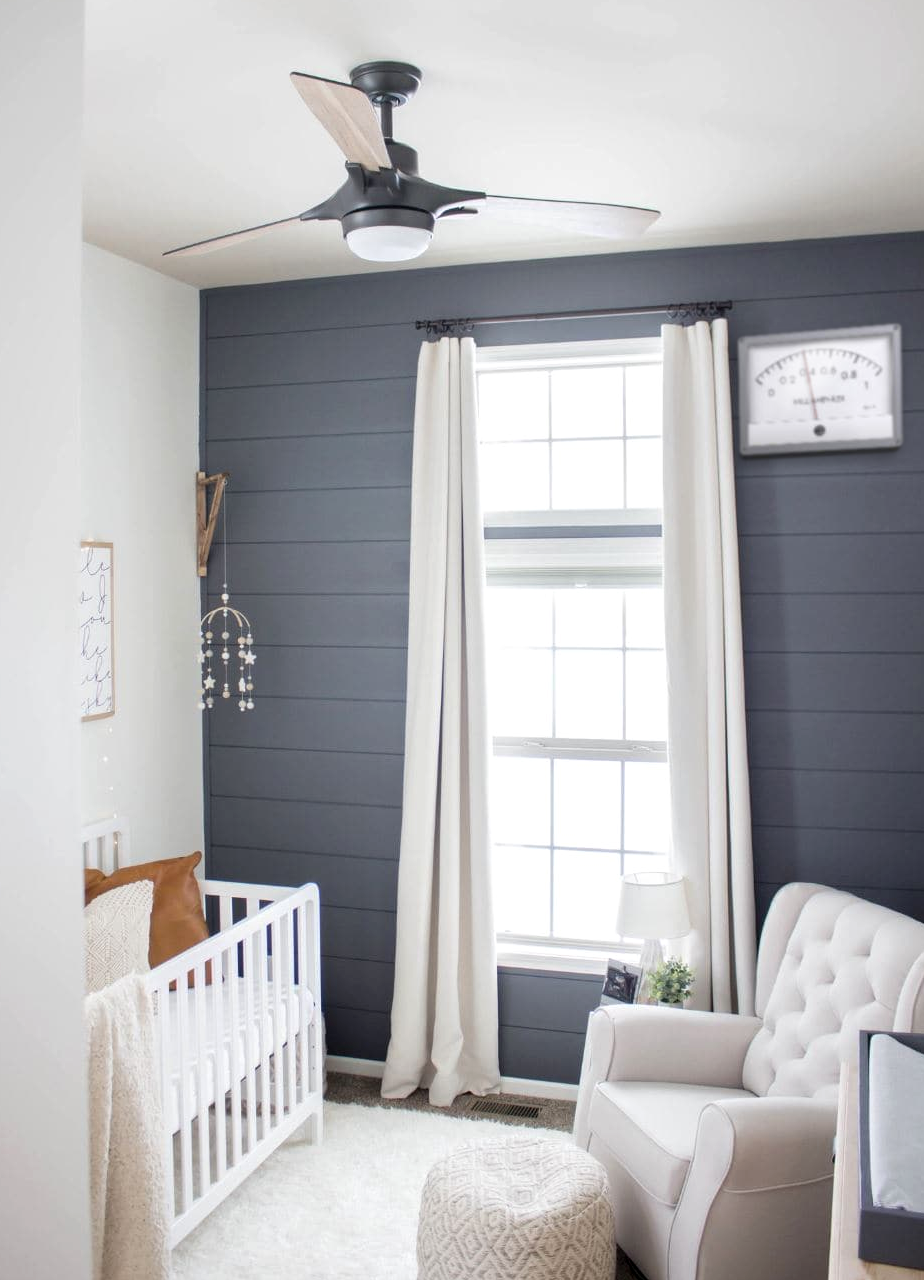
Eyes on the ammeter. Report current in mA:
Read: 0.4 mA
